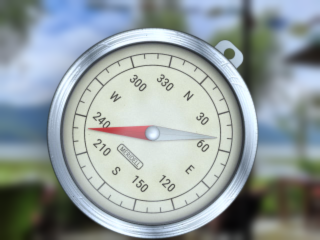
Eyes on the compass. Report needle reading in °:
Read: 230 °
